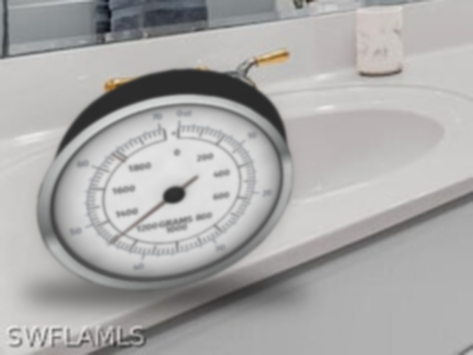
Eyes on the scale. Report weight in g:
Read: 1300 g
